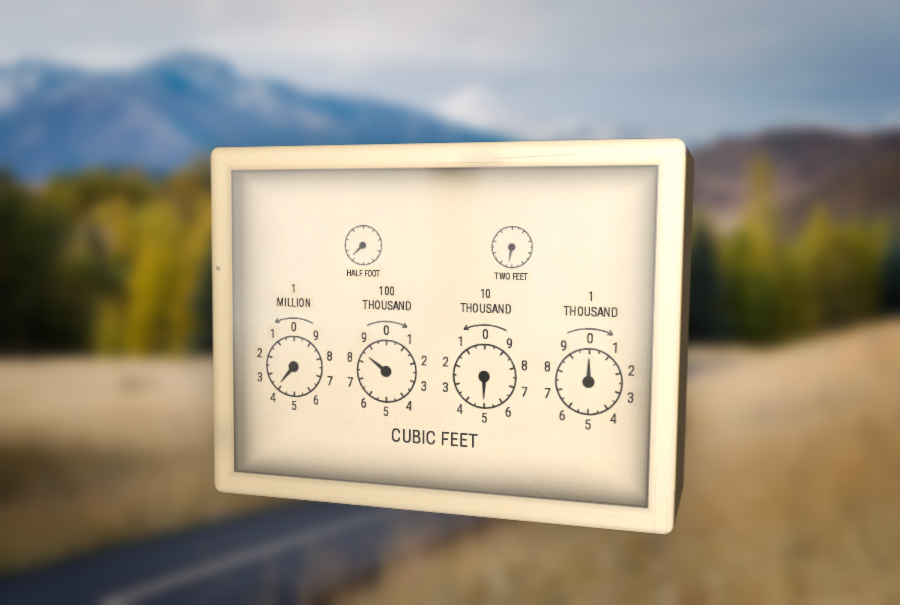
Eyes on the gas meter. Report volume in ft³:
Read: 385000 ft³
